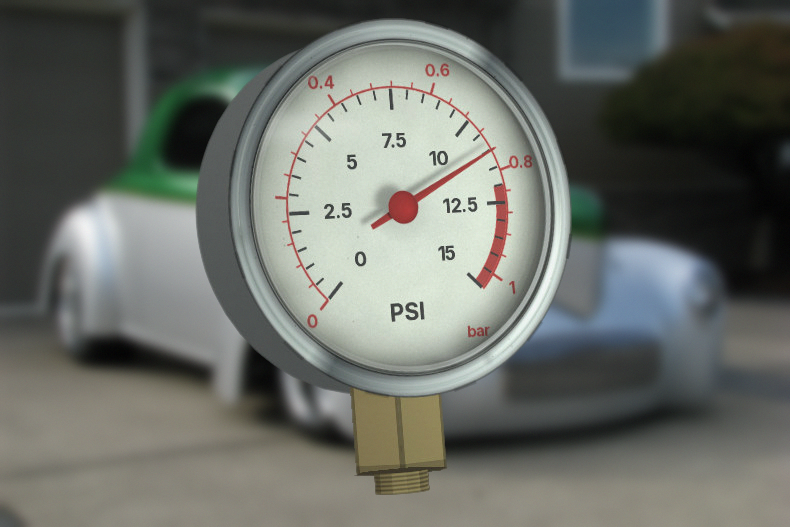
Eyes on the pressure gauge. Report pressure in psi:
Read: 11 psi
